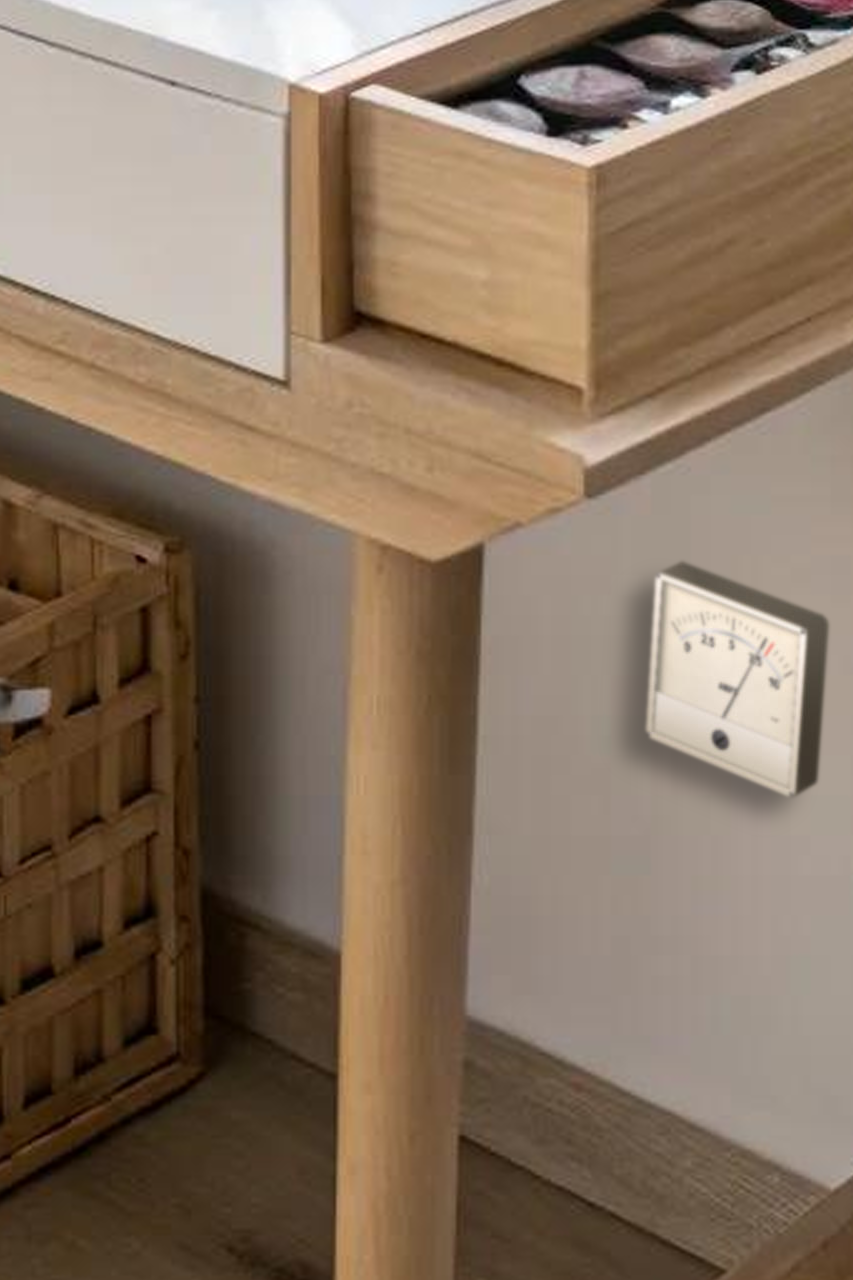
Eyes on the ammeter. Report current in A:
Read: 7.5 A
